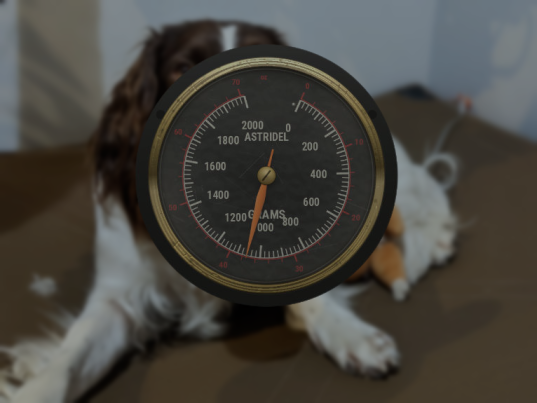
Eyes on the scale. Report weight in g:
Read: 1060 g
